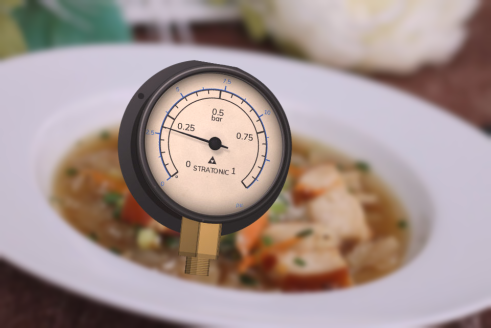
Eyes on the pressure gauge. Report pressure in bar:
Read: 0.2 bar
